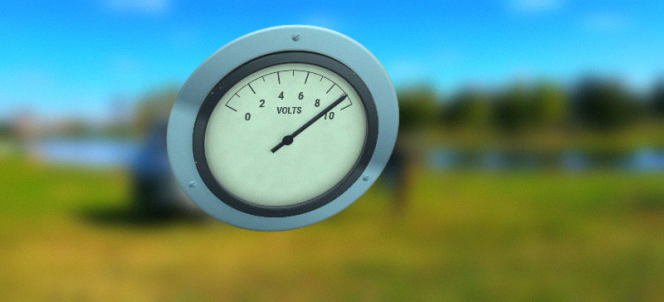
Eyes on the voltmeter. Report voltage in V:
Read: 9 V
